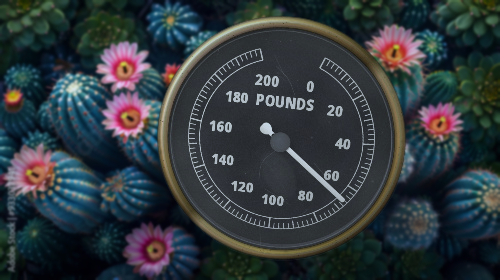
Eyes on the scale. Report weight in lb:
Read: 66 lb
